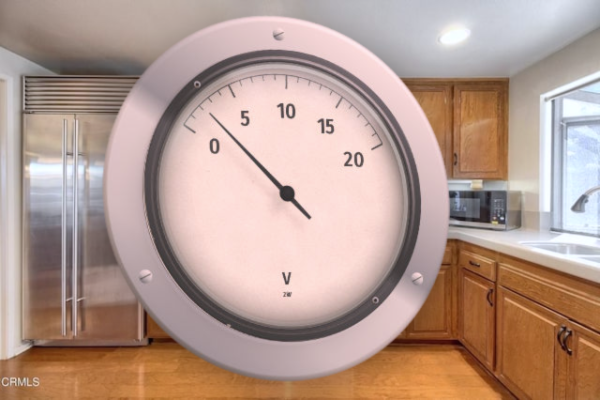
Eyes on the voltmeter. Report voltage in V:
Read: 2 V
